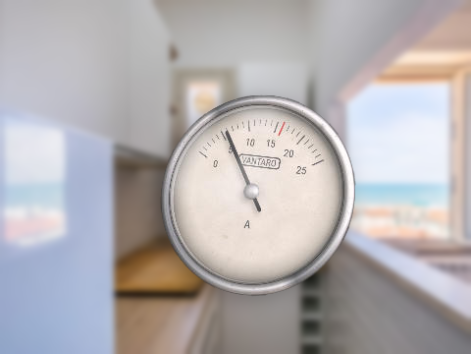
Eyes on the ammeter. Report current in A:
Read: 6 A
